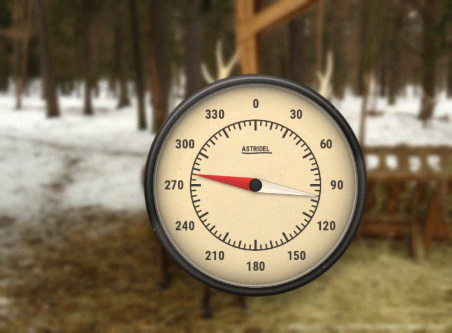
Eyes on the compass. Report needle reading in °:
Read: 280 °
